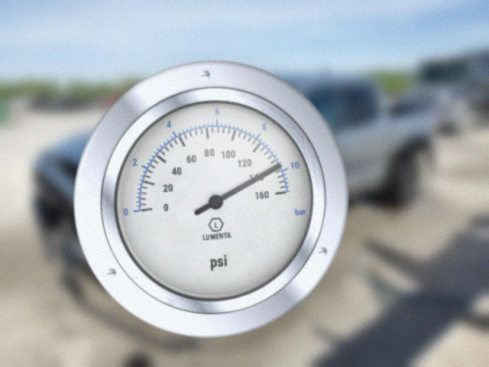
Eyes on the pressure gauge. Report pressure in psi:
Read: 140 psi
